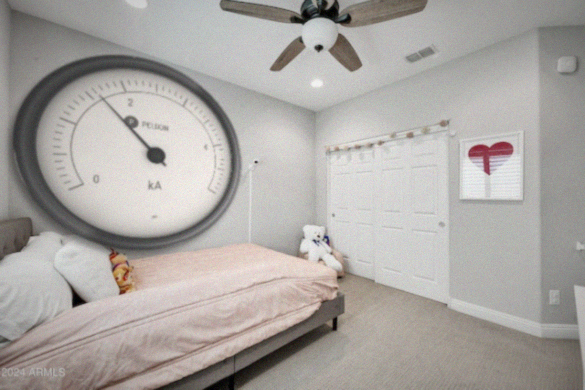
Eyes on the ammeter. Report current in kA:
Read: 1.6 kA
